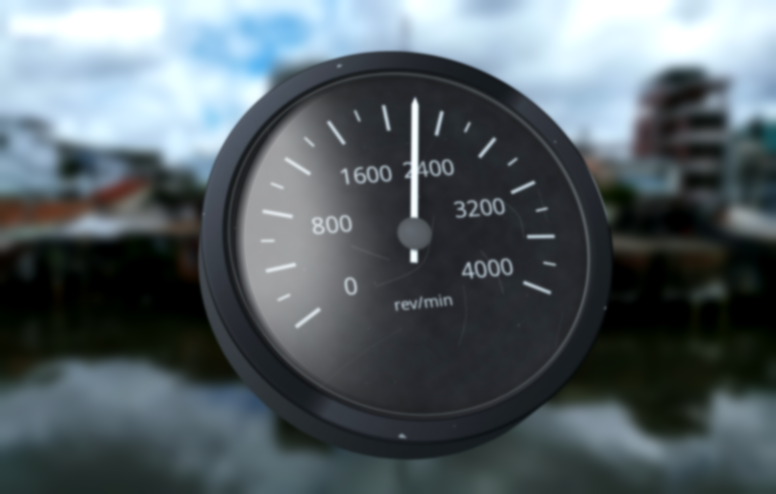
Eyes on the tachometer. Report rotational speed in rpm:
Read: 2200 rpm
